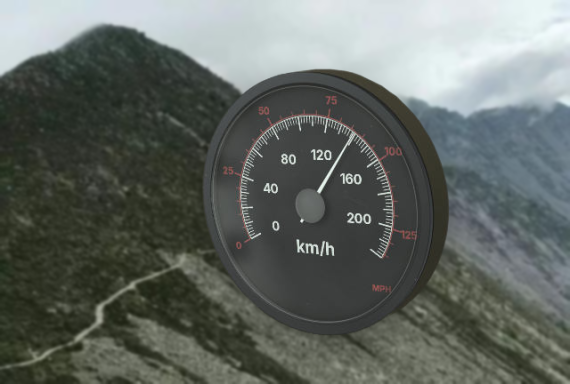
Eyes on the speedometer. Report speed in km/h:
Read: 140 km/h
